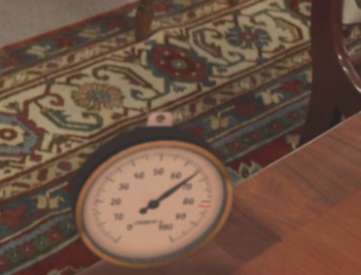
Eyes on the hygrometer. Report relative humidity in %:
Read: 65 %
